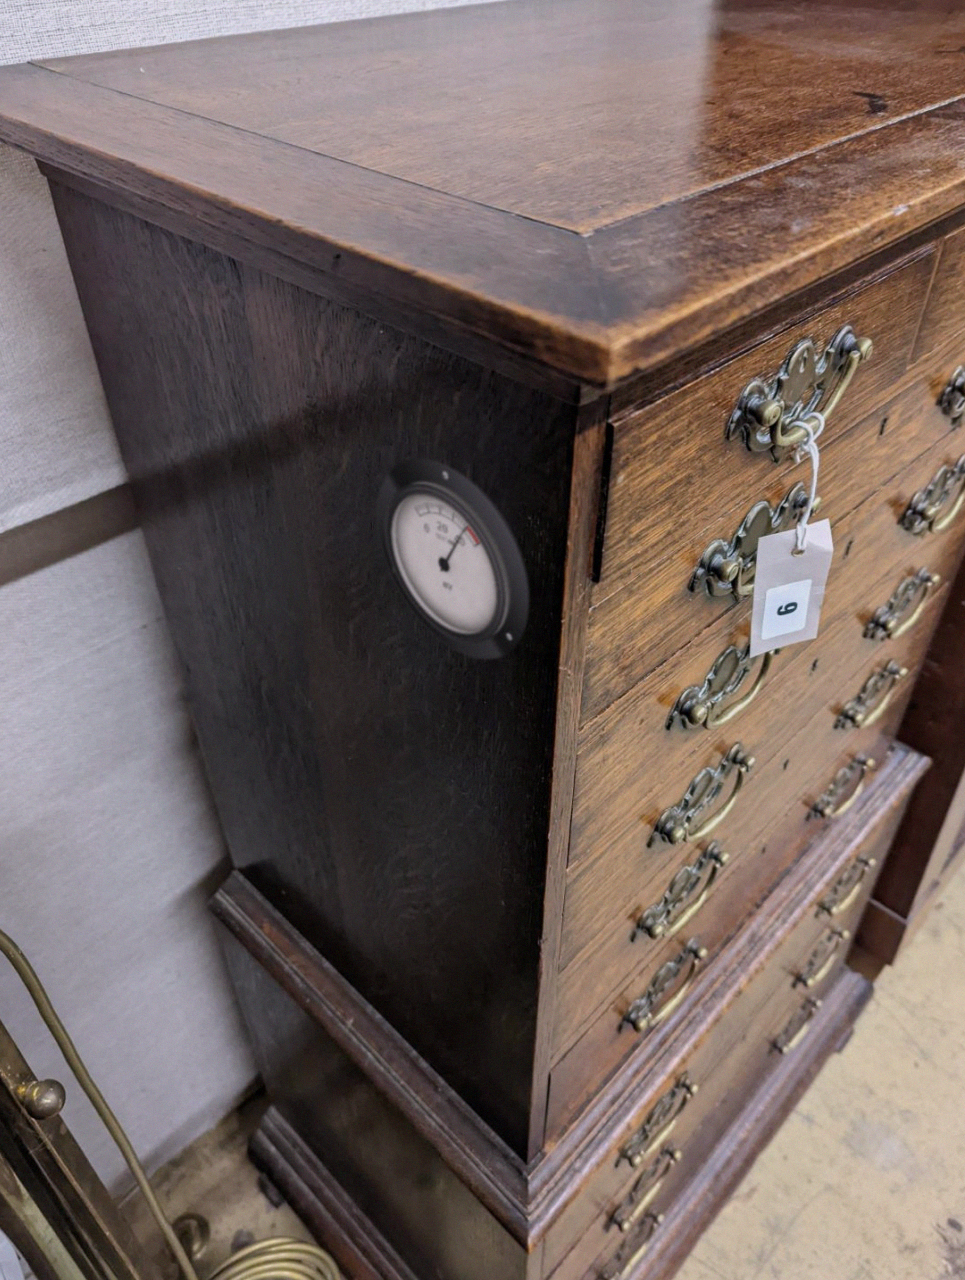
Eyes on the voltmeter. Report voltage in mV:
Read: 40 mV
